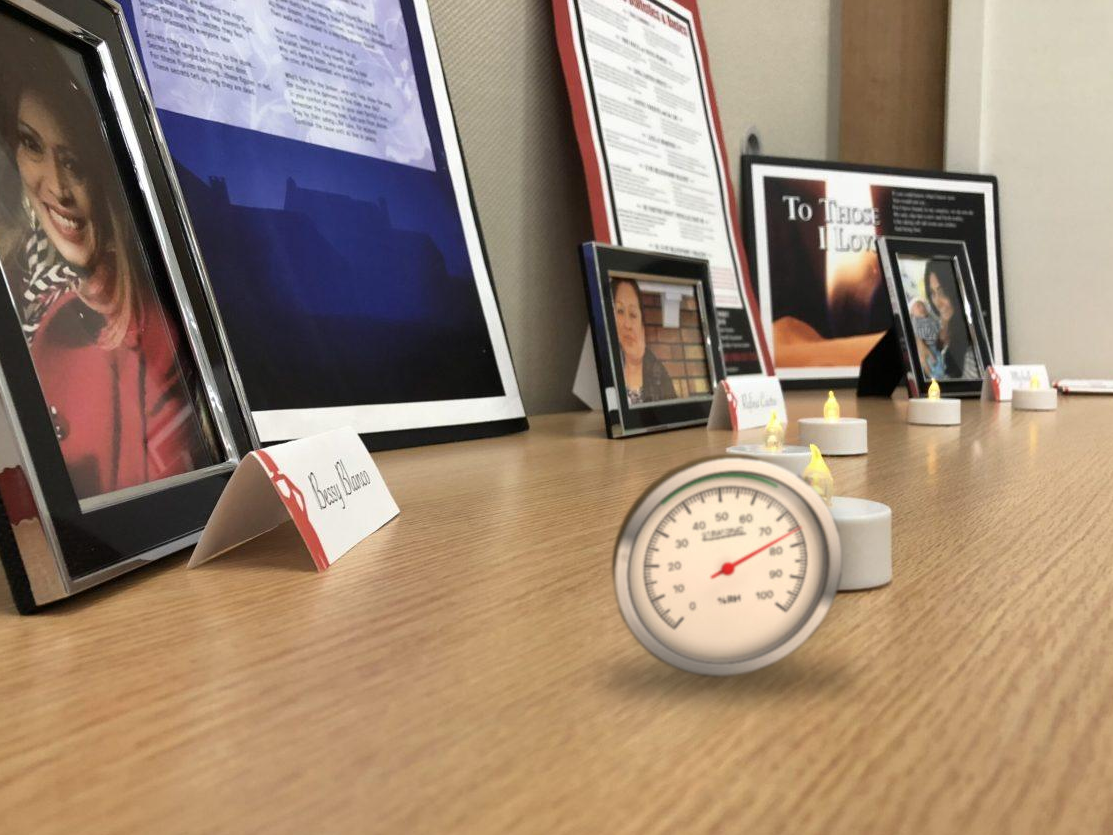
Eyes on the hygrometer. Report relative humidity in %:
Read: 75 %
